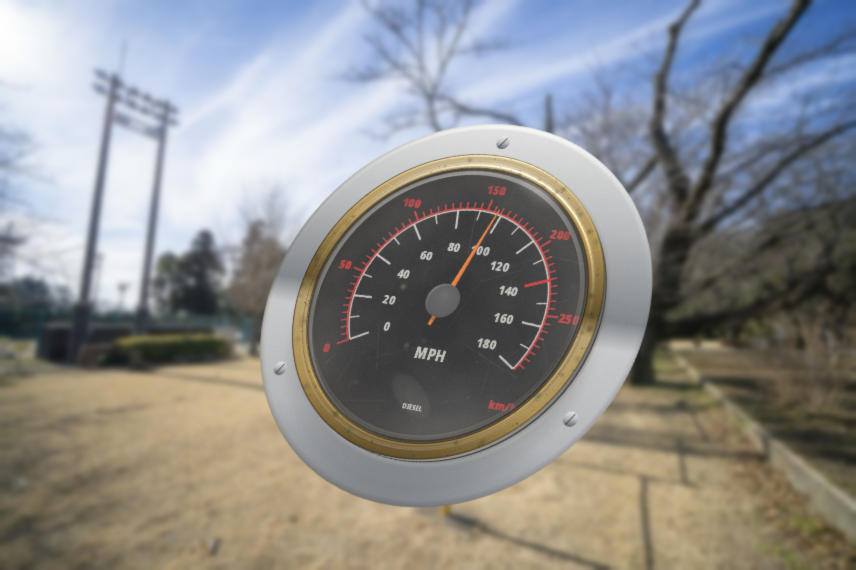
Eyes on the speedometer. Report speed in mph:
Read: 100 mph
